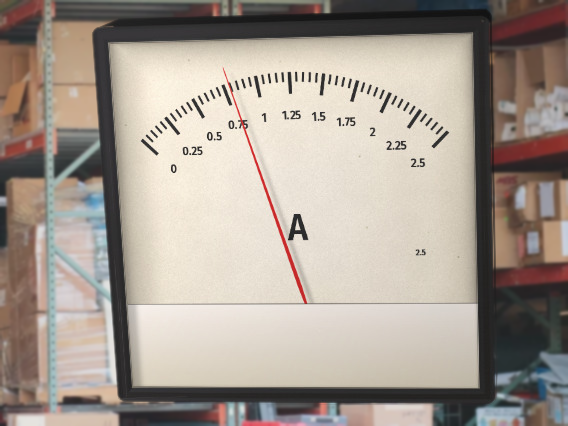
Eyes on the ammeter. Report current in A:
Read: 0.8 A
